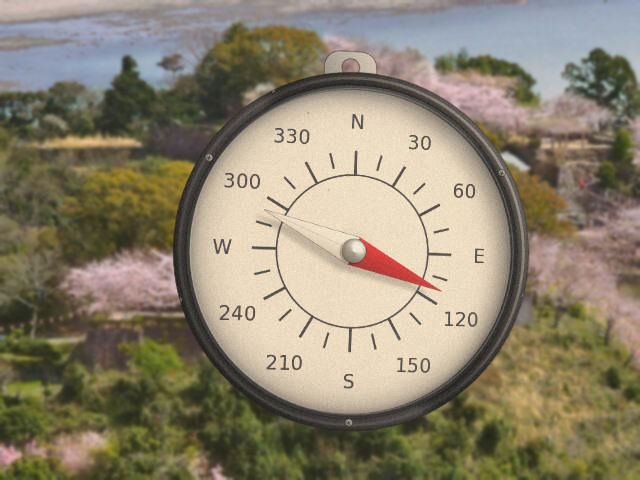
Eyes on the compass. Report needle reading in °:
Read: 112.5 °
